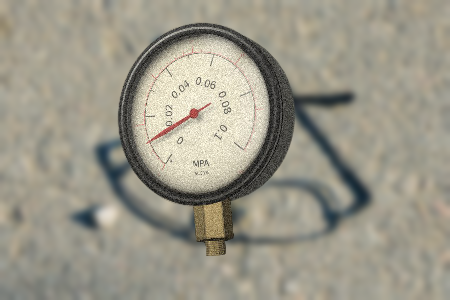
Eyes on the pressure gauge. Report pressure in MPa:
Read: 0.01 MPa
